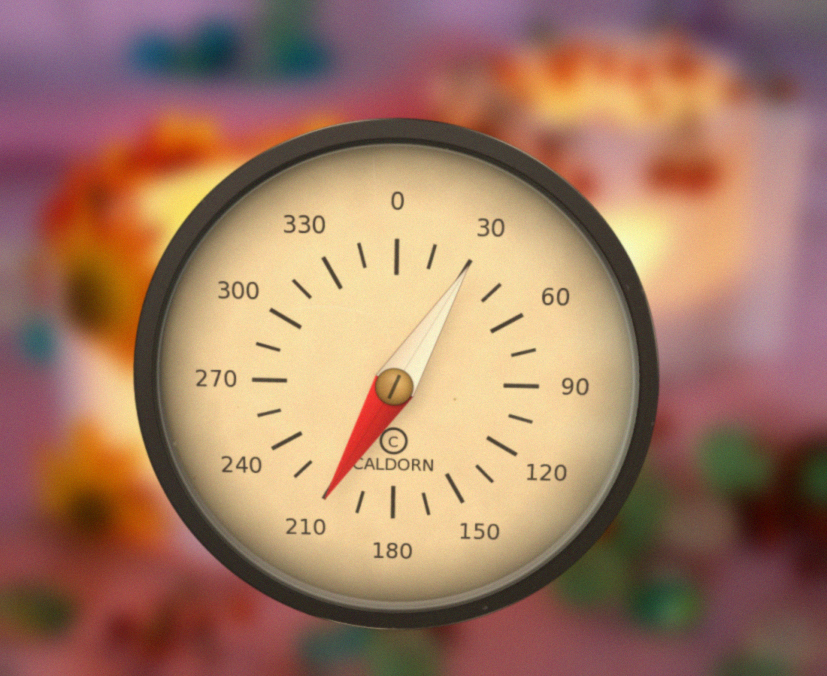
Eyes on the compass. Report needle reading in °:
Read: 210 °
